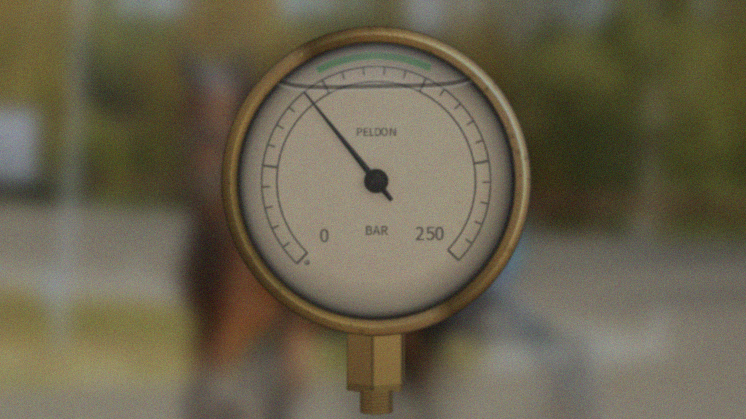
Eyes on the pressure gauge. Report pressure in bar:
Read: 90 bar
